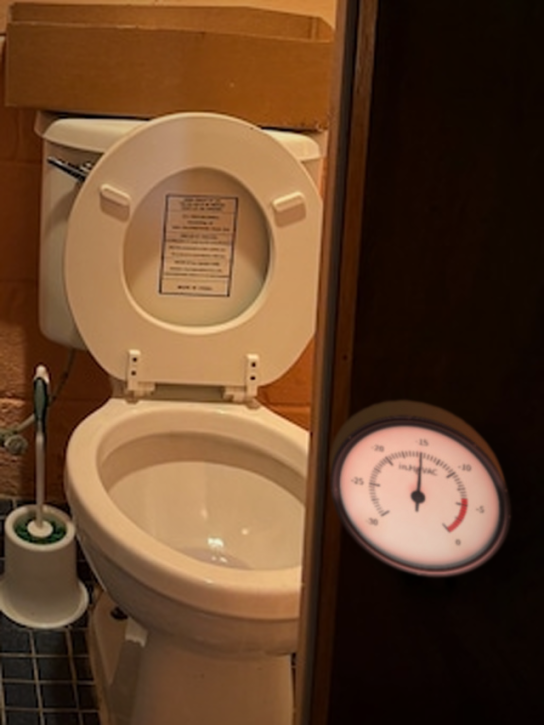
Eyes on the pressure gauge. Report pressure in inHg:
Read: -15 inHg
